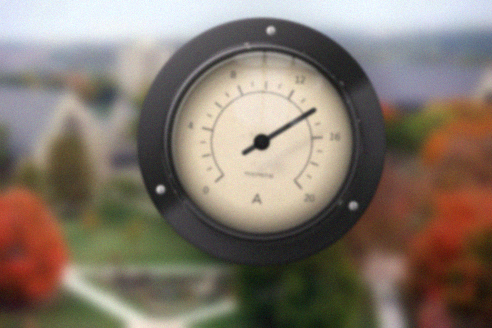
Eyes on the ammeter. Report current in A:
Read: 14 A
